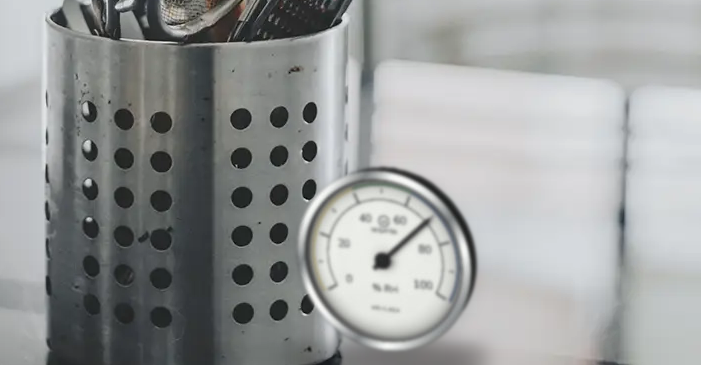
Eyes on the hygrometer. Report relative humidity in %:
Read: 70 %
